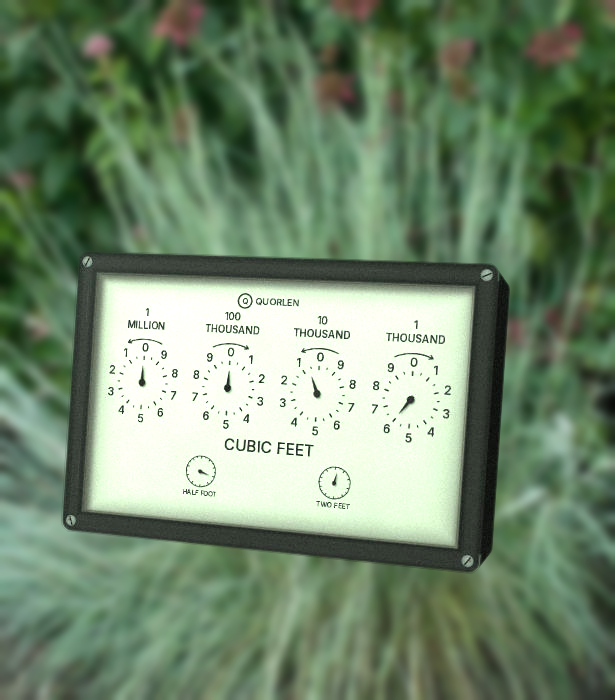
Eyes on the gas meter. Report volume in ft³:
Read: 600 ft³
